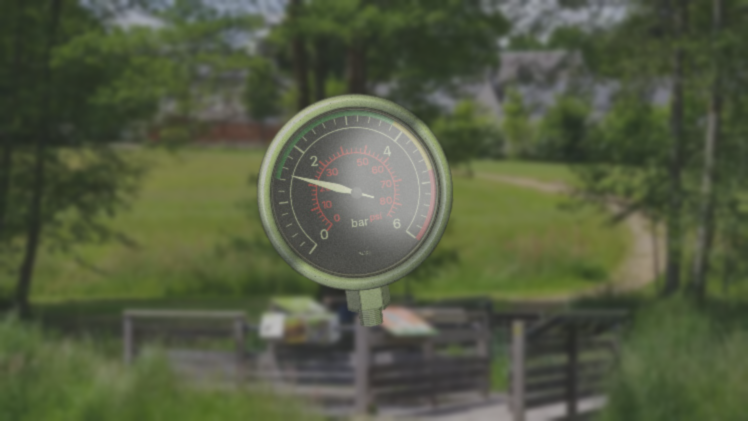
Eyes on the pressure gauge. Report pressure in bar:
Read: 1.5 bar
